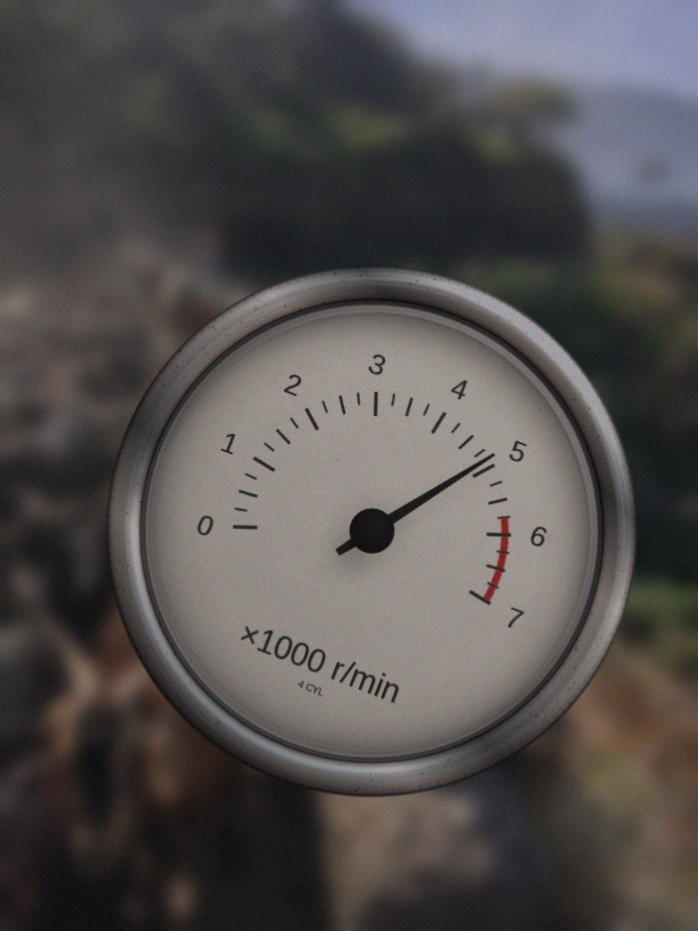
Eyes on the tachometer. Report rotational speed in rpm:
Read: 4875 rpm
